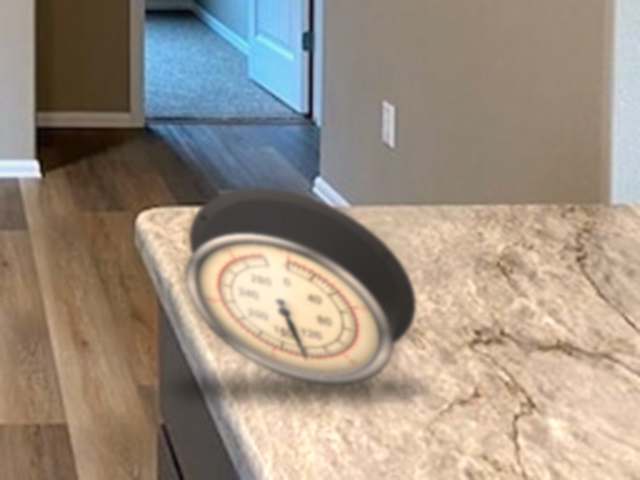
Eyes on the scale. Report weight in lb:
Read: 140 lb
